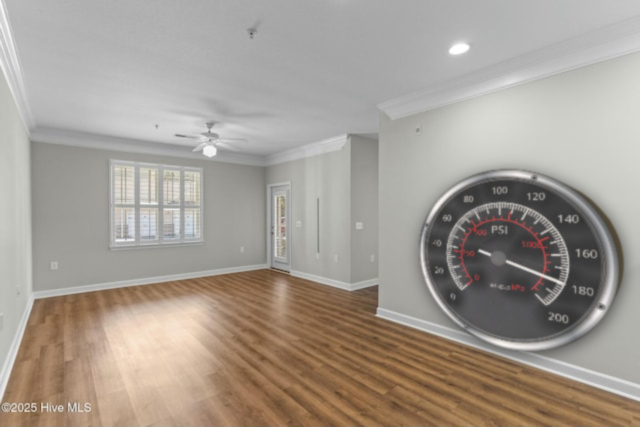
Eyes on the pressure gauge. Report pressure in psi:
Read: 180 psi
